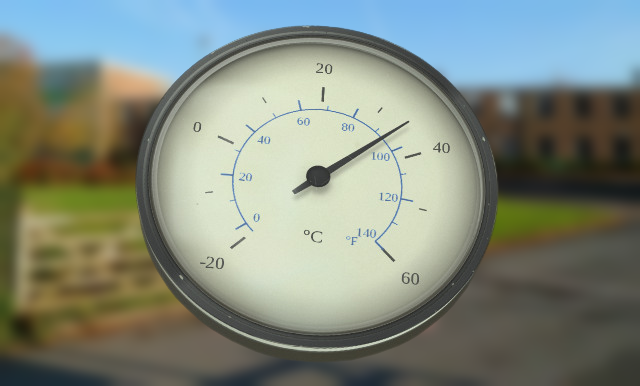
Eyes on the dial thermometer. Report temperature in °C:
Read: 35 °C
